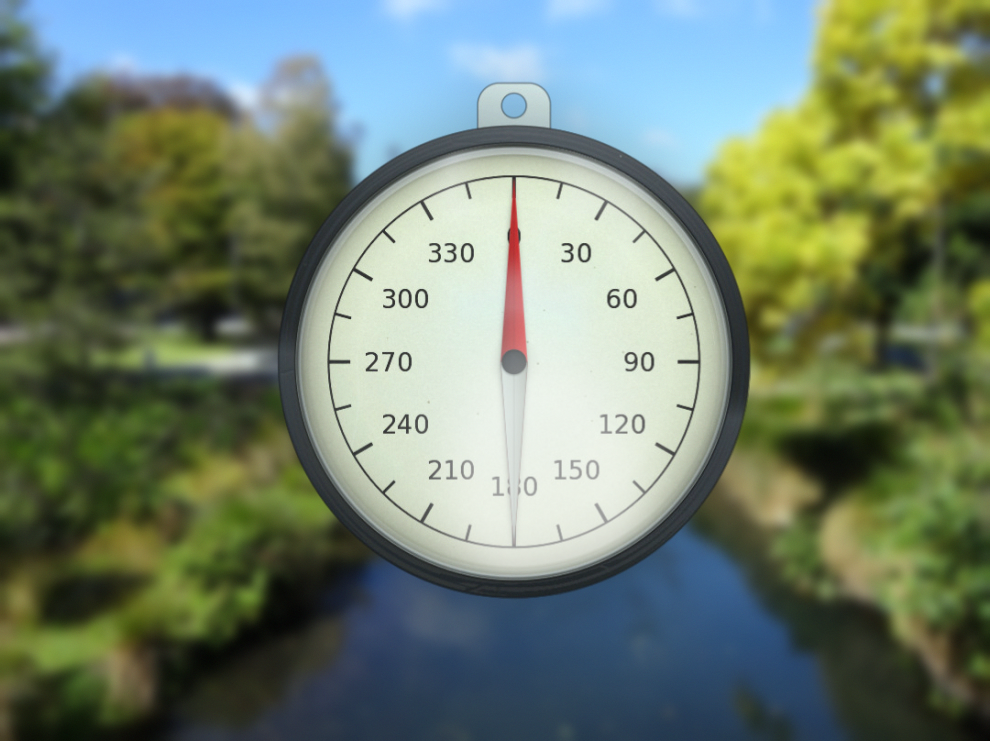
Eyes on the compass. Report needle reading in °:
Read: 0 °
